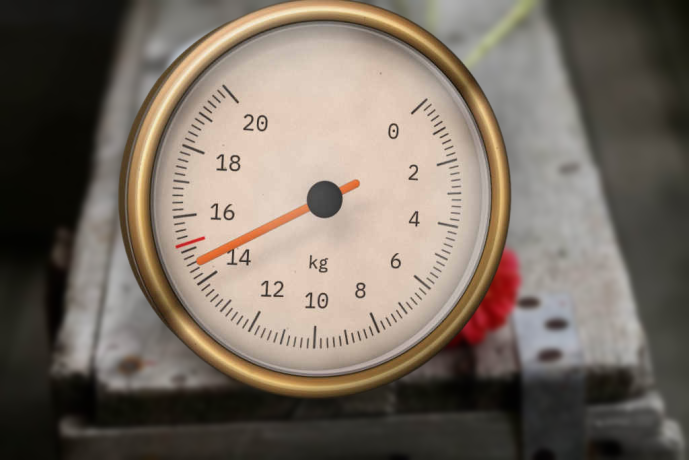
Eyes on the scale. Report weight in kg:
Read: 14.6 kg
